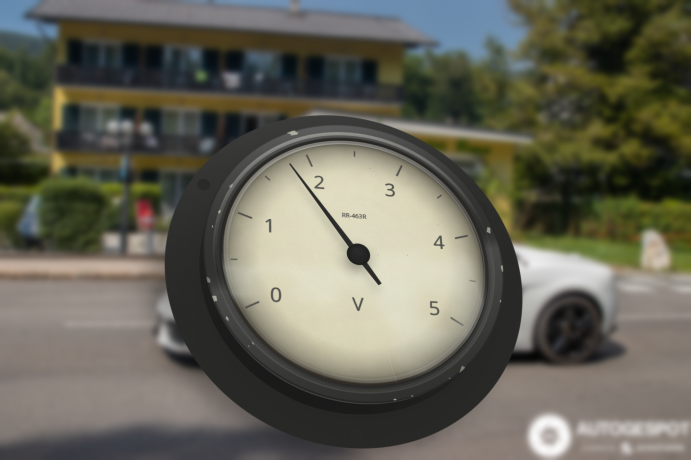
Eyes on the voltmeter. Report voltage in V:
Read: 1.75 V
